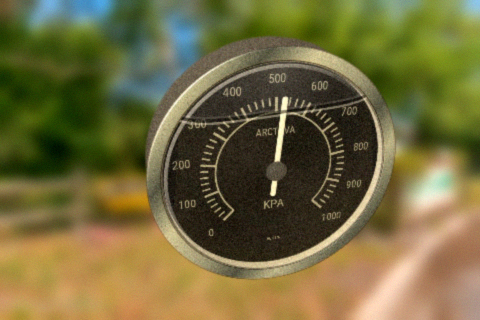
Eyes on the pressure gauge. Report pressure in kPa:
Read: 520 kPa
